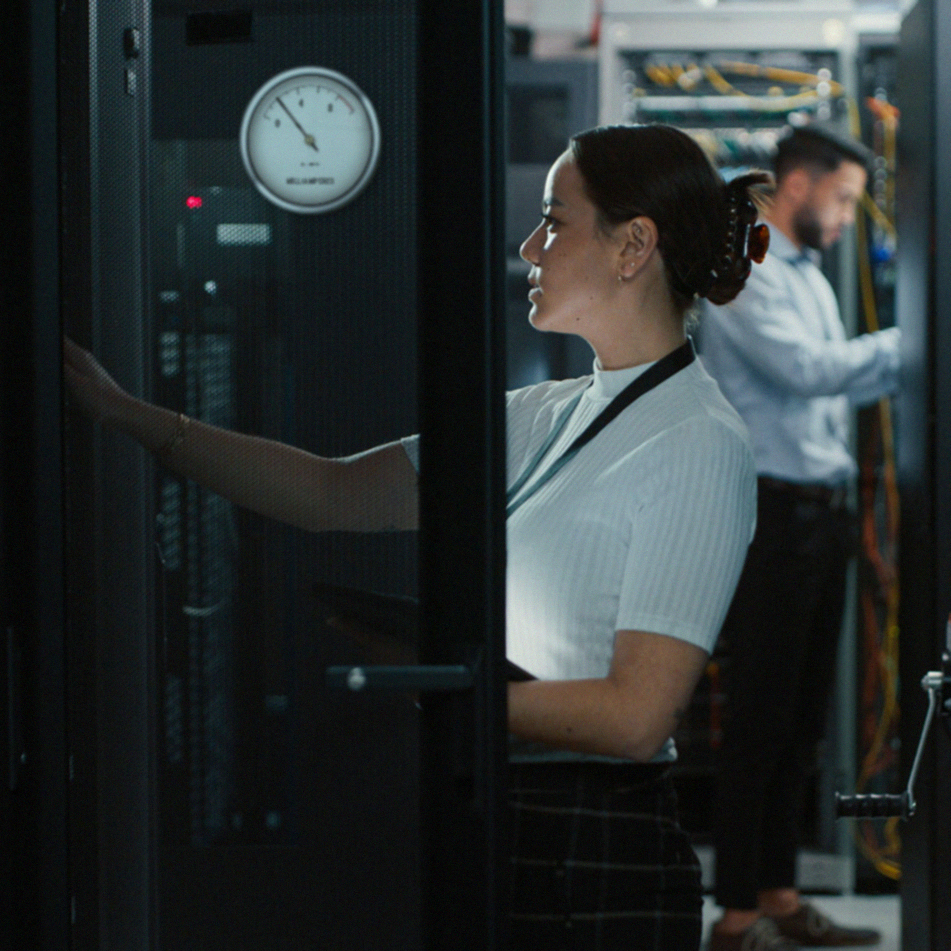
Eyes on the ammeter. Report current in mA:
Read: 2 mA
